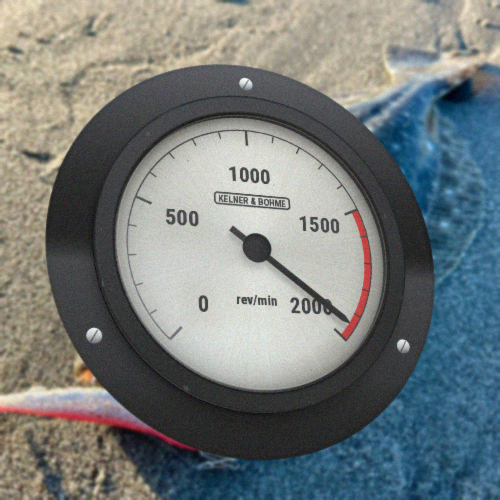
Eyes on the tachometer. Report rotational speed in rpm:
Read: 1950 rpm
